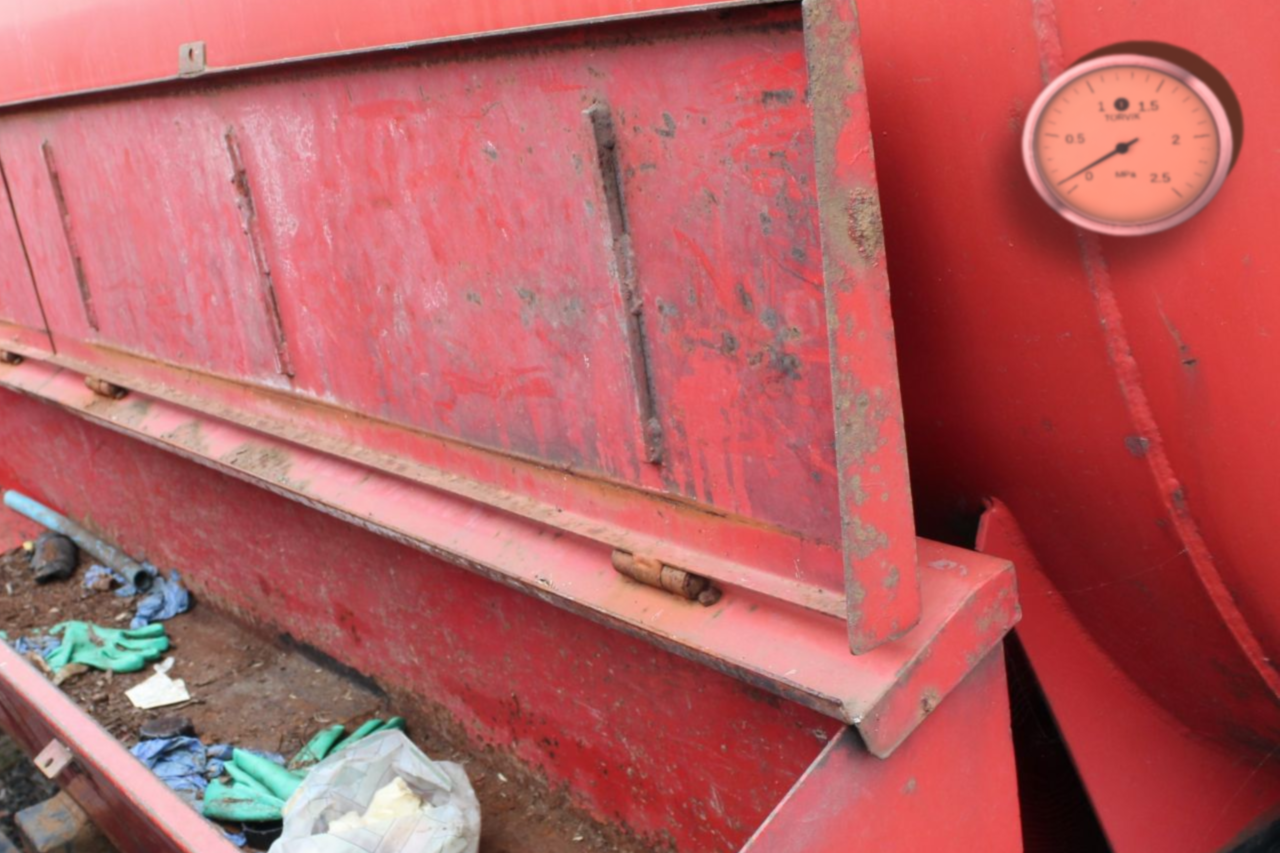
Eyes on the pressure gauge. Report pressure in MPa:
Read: 0.1 MPa
